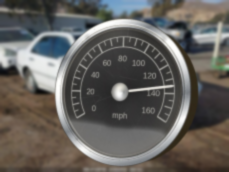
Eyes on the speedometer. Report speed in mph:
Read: 135 mph
